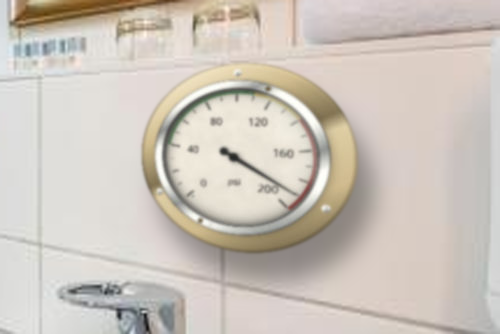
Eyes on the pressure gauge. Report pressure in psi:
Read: 190 psi
